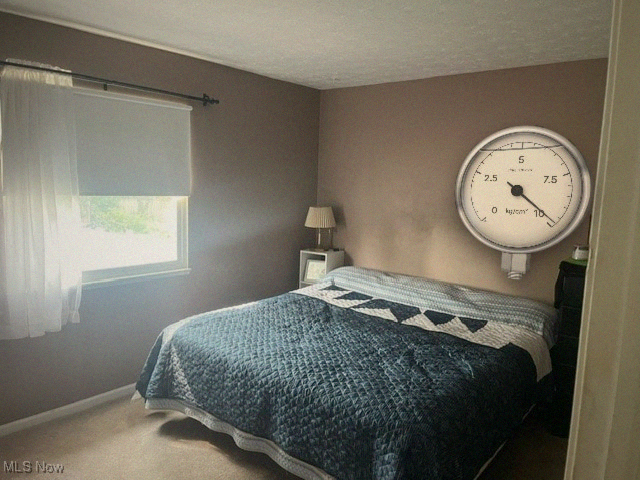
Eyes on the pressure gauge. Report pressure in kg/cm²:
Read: 9.75 kg/cm²
